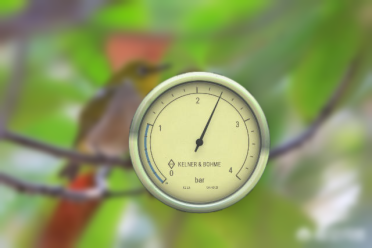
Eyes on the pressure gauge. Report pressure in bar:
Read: 2.4 bar
